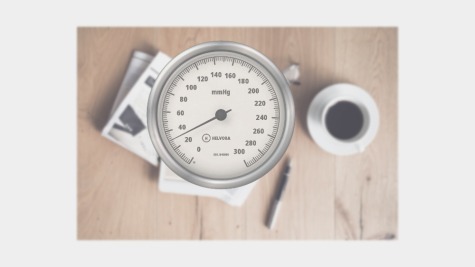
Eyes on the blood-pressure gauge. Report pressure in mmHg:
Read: 30 mmHg
